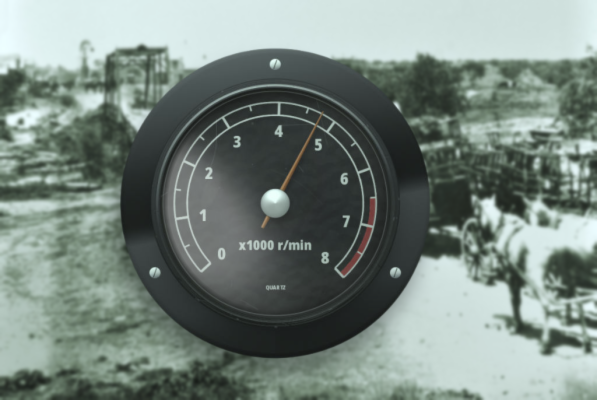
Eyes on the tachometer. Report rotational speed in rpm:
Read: 4750 rpm
